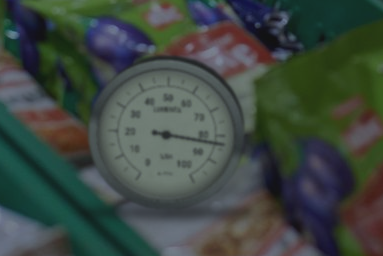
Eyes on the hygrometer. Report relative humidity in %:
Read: 82.5 %
